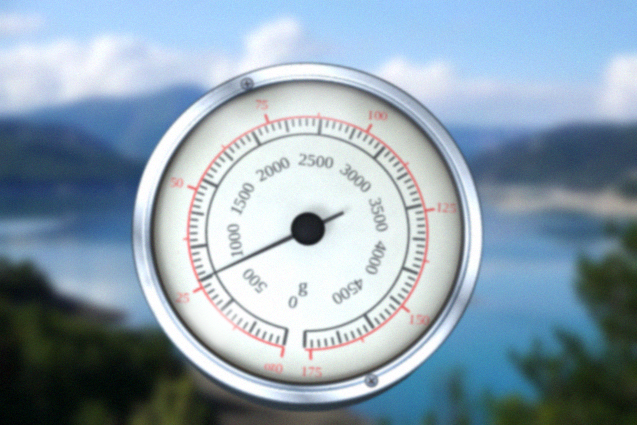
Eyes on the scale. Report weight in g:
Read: 750 g
